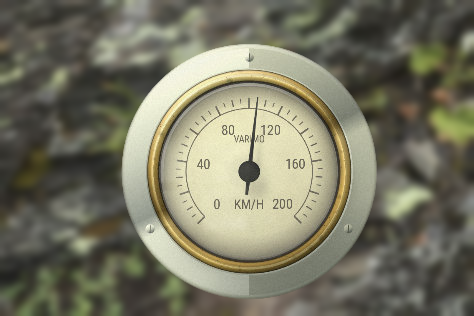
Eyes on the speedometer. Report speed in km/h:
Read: 105 km/h
